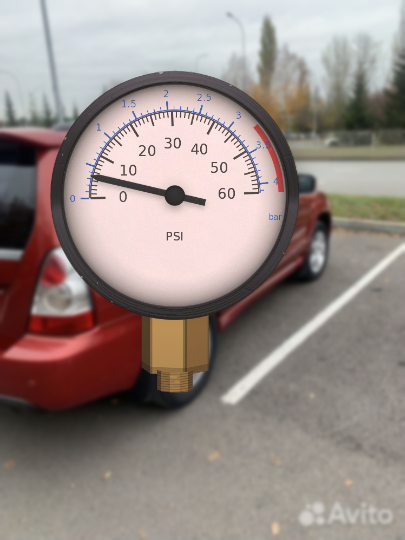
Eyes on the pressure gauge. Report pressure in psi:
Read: 5 psi
